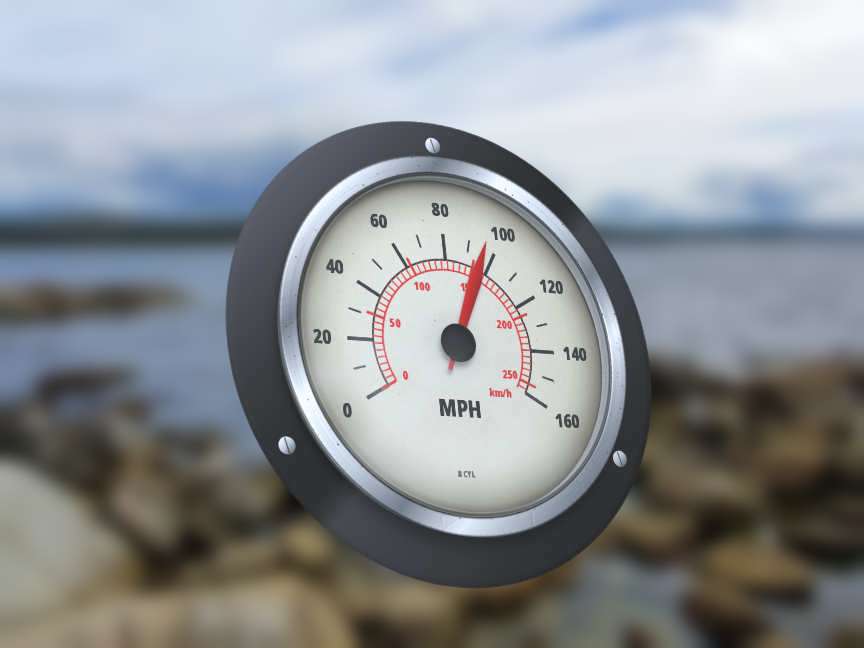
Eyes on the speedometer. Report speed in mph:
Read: 95 mph
